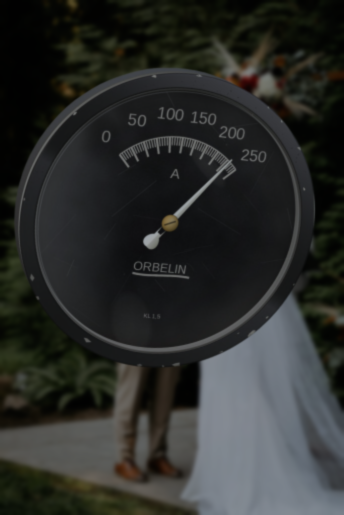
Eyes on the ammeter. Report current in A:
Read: 225 A
